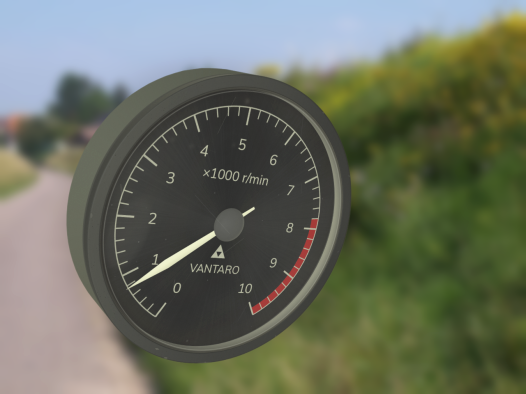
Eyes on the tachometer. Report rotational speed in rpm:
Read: 800 rpm
